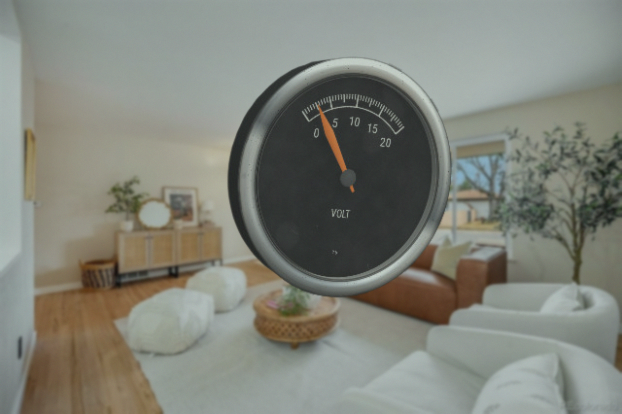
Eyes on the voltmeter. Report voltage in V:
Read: 2.5 V
